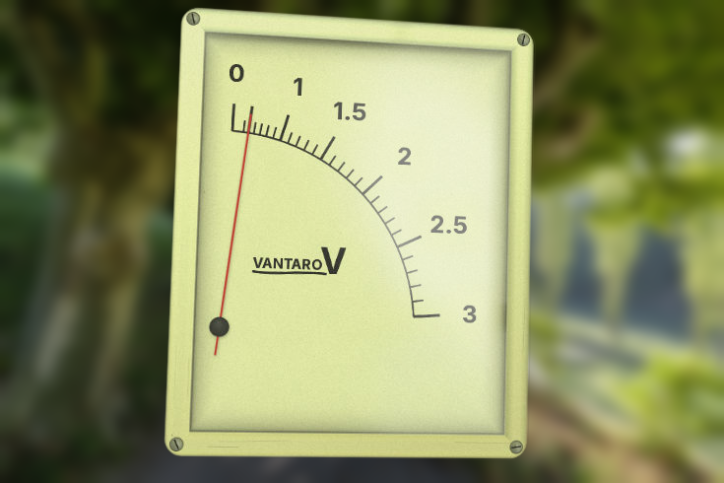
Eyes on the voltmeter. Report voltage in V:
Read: 0.5 V
